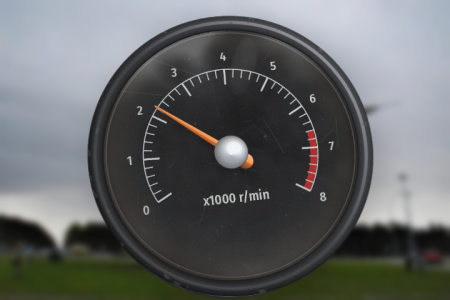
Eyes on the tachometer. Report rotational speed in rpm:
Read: 2200 rpm
